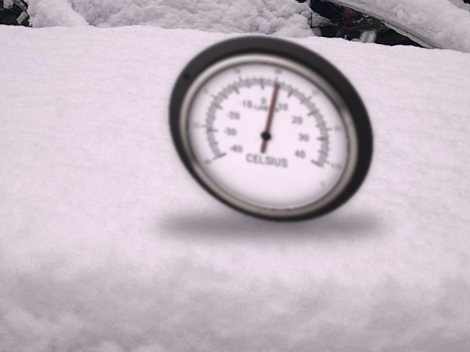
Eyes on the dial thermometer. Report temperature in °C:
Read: 5 °C
